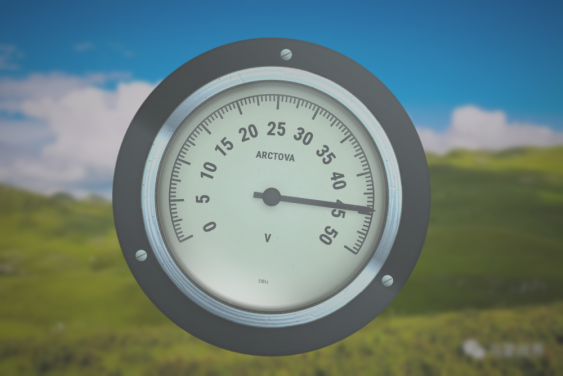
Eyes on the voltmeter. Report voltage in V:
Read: 44.5 V
